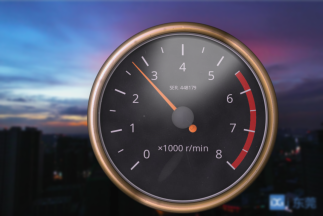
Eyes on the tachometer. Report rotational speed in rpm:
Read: 2750 rpm
